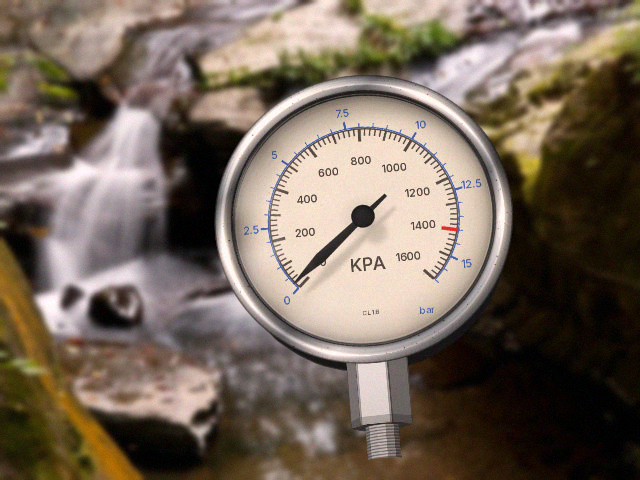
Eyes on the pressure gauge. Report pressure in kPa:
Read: 20 kPa
